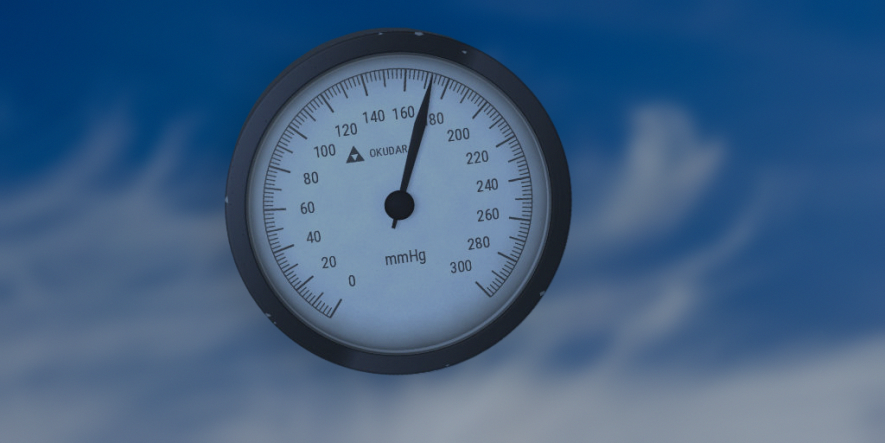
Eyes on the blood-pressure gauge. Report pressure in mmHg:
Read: 172 mmHg
